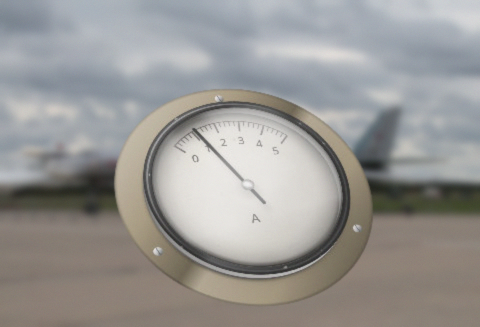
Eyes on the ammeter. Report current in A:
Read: 1 A
